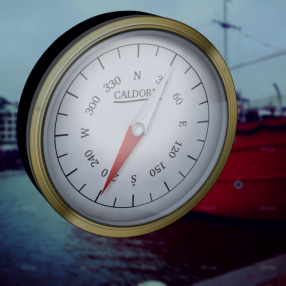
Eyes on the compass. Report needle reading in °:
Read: 210 °
